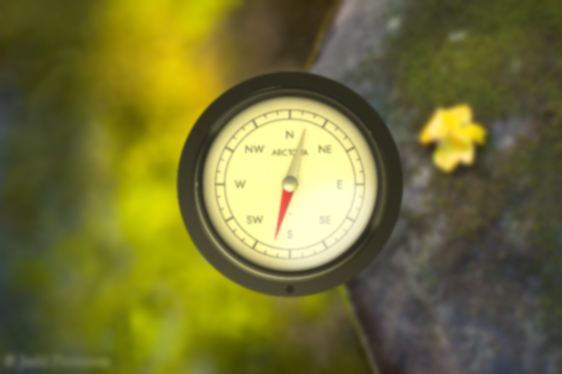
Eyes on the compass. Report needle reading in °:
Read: 195 °
